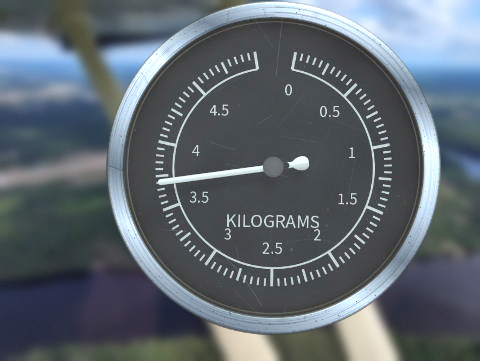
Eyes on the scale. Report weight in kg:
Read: 3.7 kg
